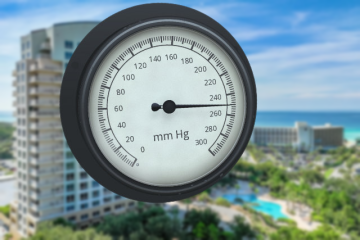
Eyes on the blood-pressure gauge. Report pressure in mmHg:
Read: 250 mmHg
